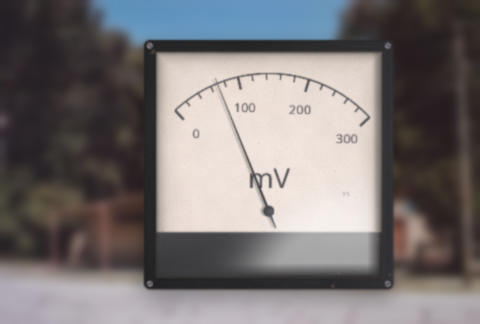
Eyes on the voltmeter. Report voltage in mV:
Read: 70 mV
